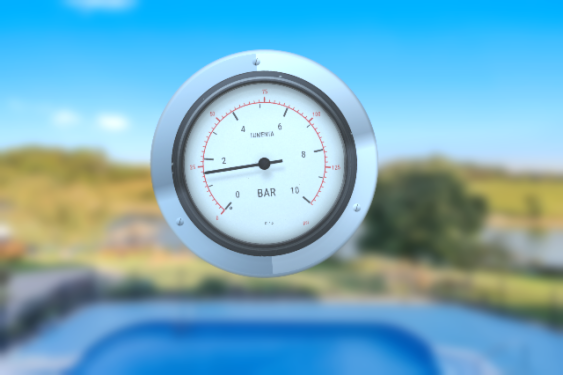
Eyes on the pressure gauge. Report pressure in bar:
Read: 1.5 bar
